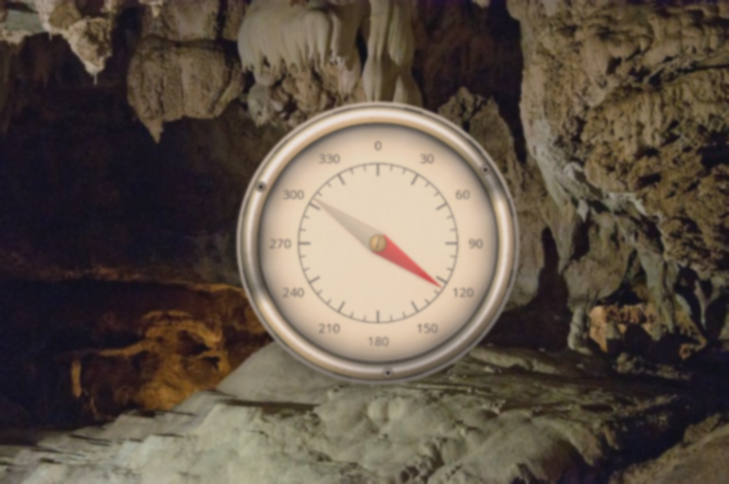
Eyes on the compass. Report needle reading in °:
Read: 125 °
